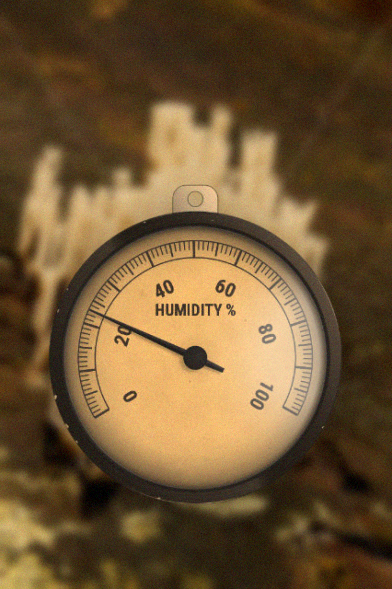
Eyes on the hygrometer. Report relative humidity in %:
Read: 23 %
